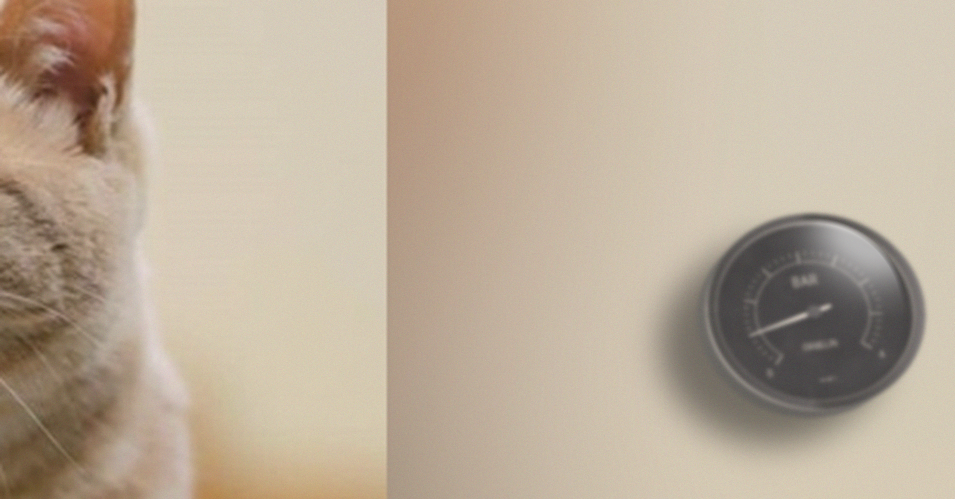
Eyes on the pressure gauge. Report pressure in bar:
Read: 0.5 bar
